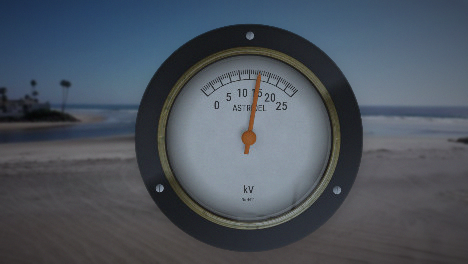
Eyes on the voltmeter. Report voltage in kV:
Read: 15 kV
